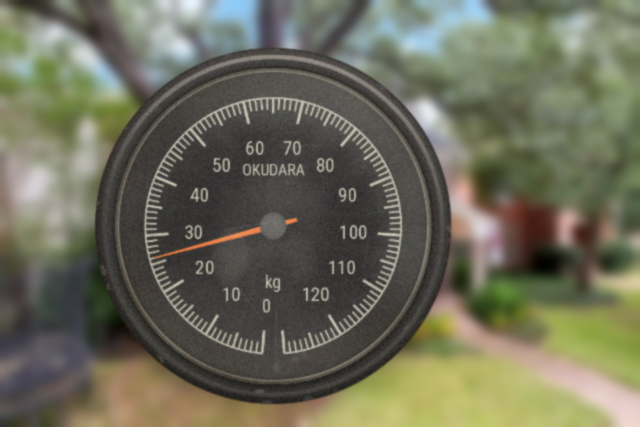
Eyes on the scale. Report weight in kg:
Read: 26 kg
